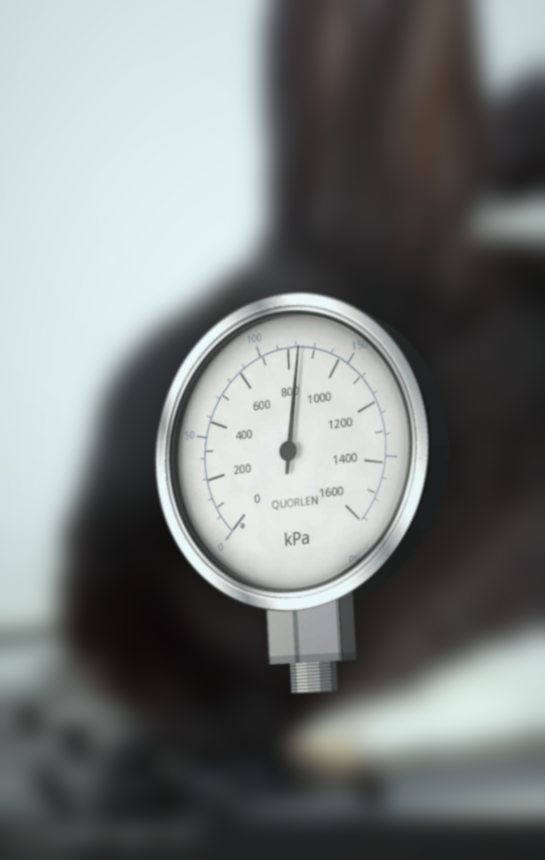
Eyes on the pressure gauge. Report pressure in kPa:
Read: 850 kPa
